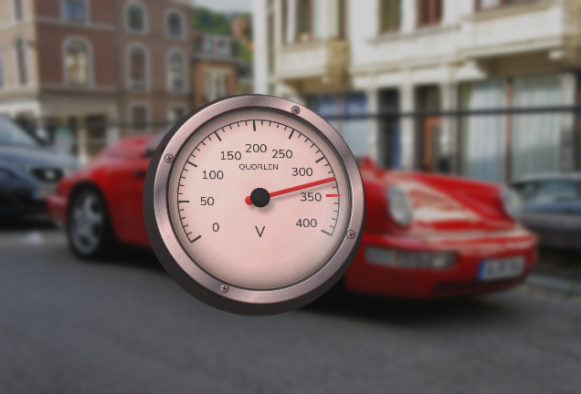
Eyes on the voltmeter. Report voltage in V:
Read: 330 V
